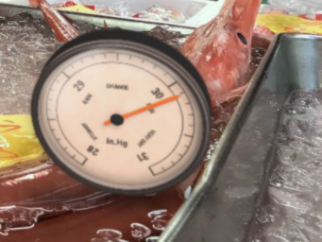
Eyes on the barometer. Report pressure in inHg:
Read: 30.1 inHg
